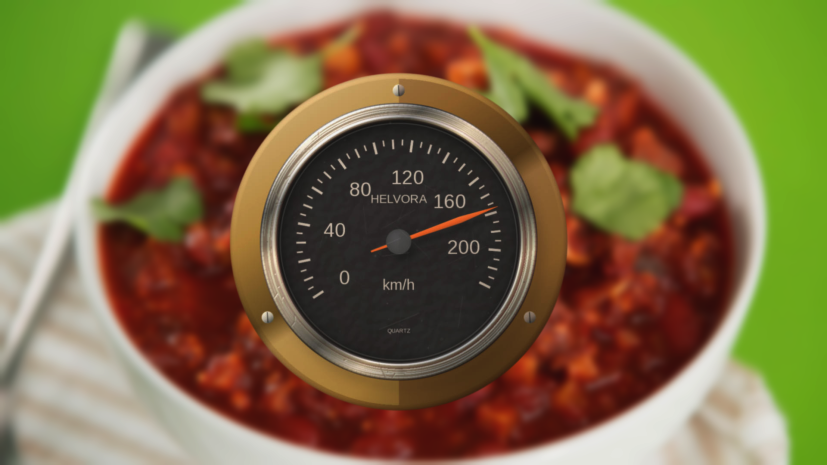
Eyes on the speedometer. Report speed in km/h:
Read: 177.5 km/h
